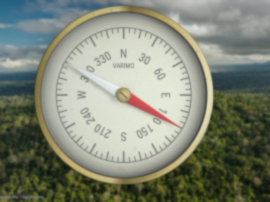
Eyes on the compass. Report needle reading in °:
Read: 120 °
